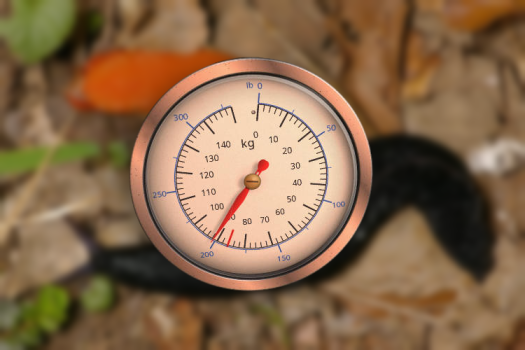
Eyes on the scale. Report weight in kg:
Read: 92 kg
